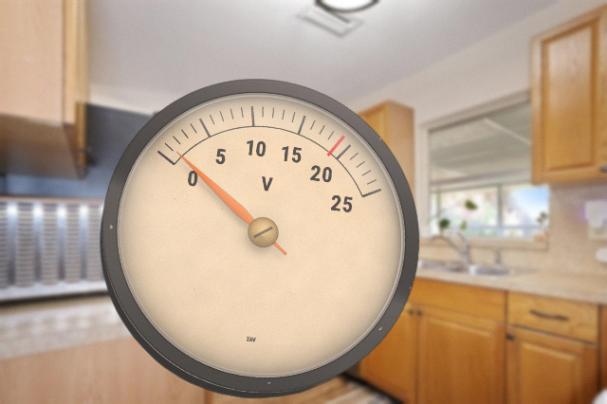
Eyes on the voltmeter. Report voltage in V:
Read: 1 V
